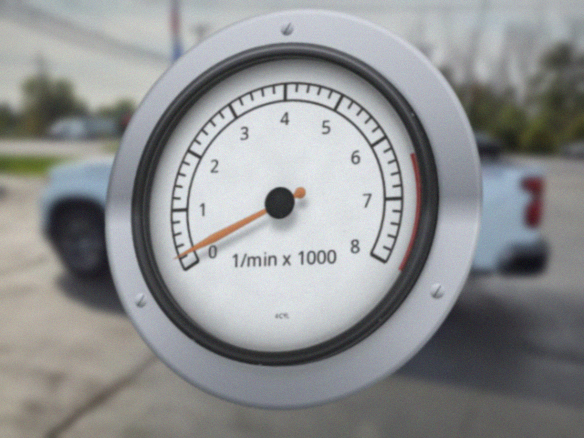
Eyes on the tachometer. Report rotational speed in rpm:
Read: 200 rpm
